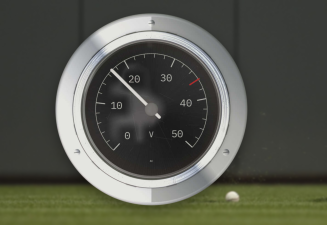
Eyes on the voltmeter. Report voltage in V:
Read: 17 V
